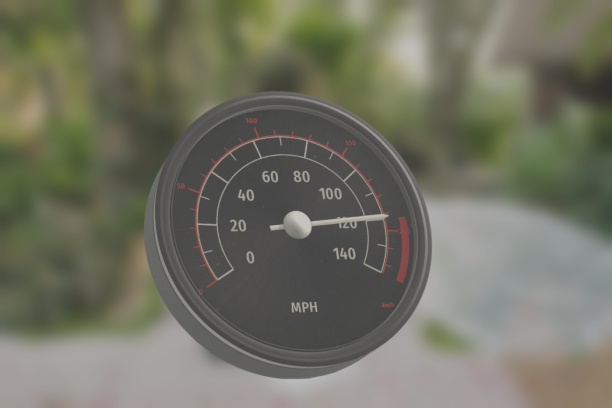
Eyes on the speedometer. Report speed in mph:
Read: 120 mph
